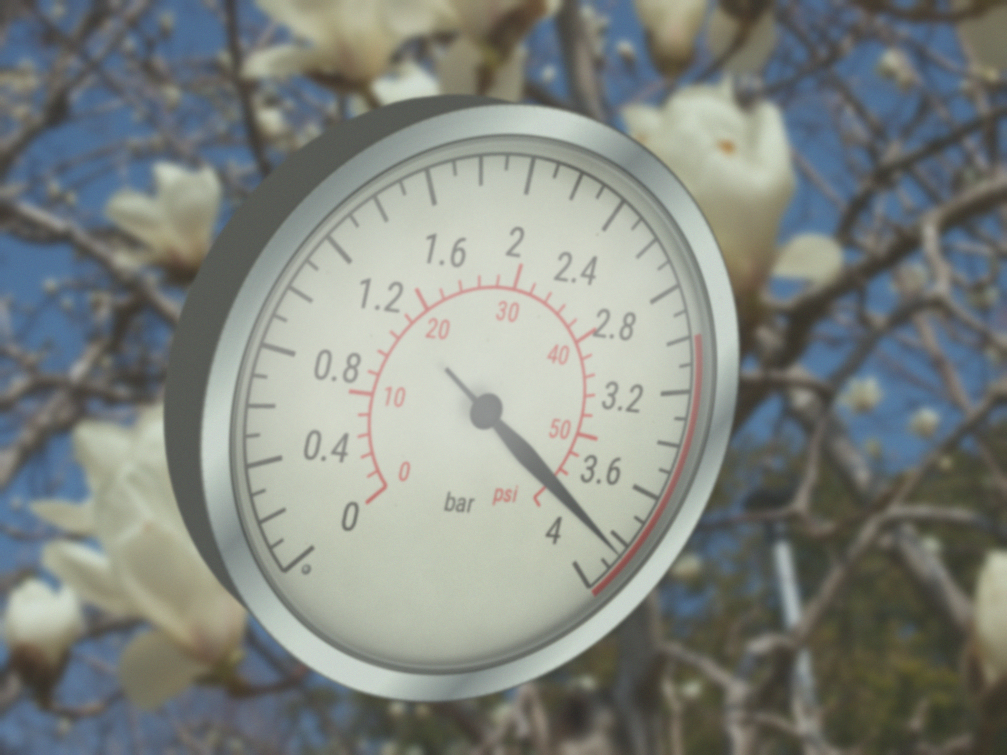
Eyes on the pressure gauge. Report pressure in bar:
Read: 3.85 bar
